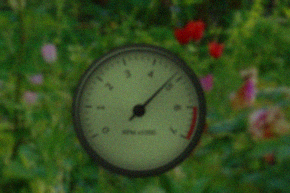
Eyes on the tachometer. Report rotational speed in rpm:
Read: 4800 rpm
